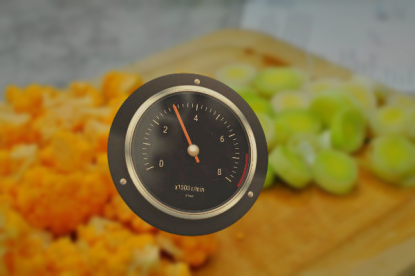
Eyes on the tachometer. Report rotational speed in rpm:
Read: 3000 rpm
